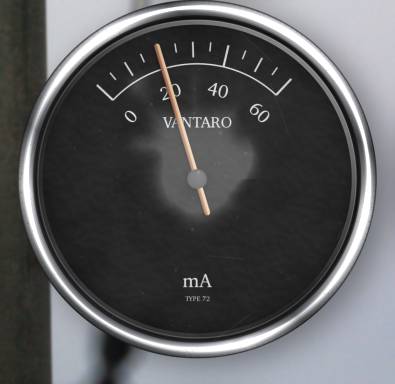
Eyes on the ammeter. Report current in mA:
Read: 20 mA
